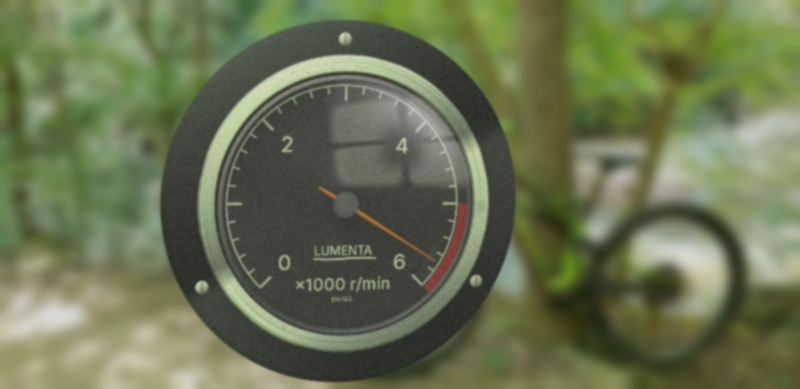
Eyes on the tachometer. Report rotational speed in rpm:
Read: 5700 rpm
